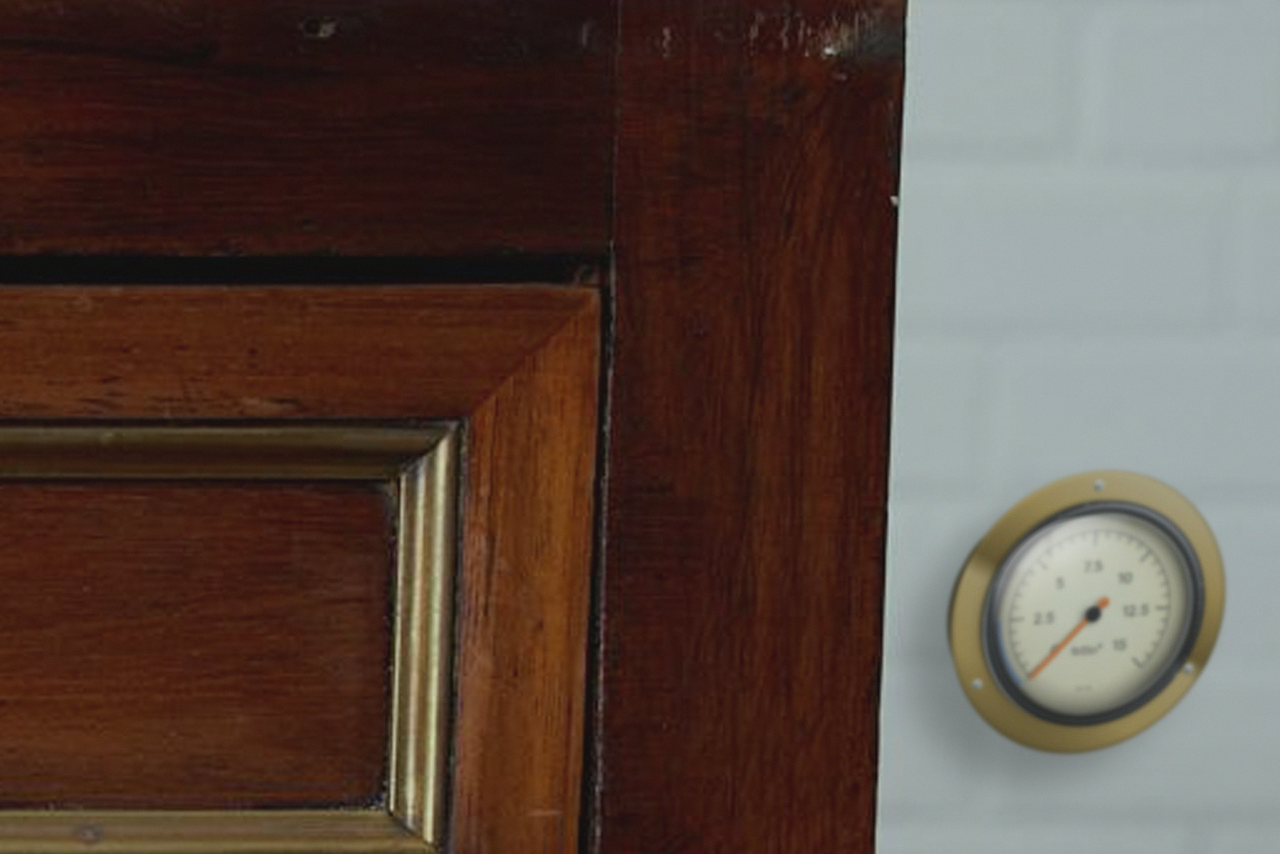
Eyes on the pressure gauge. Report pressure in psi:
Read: 0 psi
